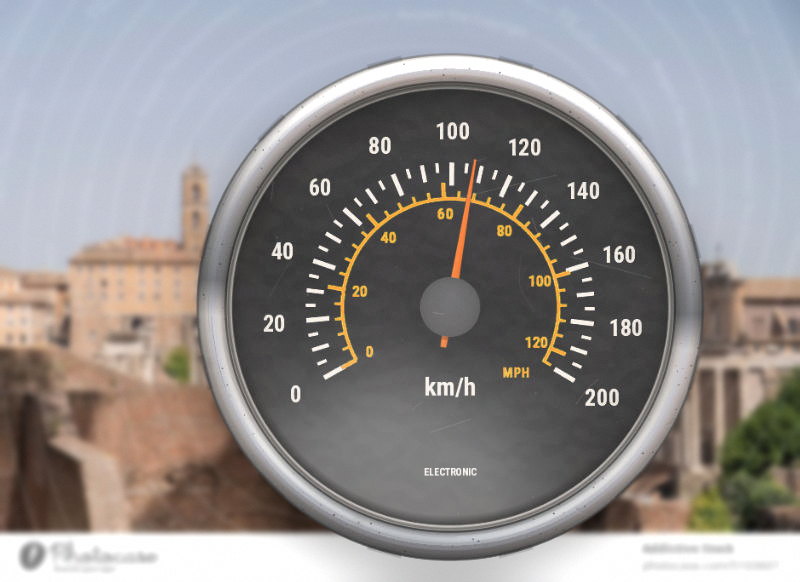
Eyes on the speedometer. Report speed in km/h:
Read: 107.5 km/h
